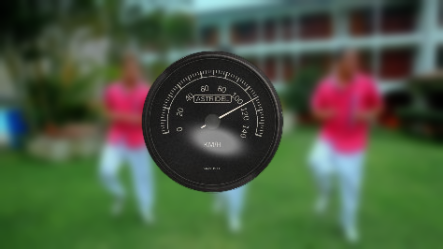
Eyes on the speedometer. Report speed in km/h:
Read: 110 km/h
